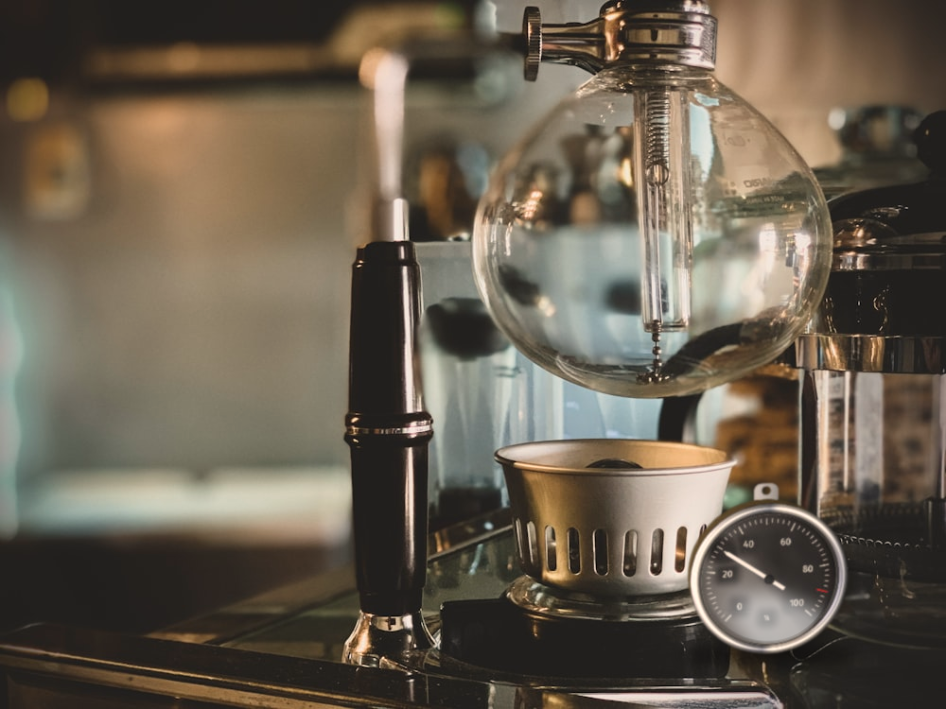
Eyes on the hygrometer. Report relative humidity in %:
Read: 30 %
